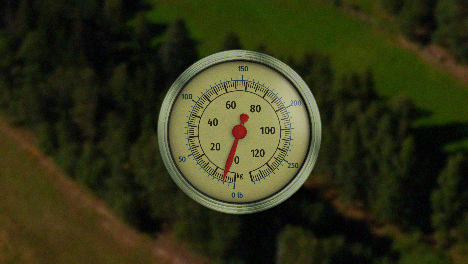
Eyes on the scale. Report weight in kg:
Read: 5 kg
